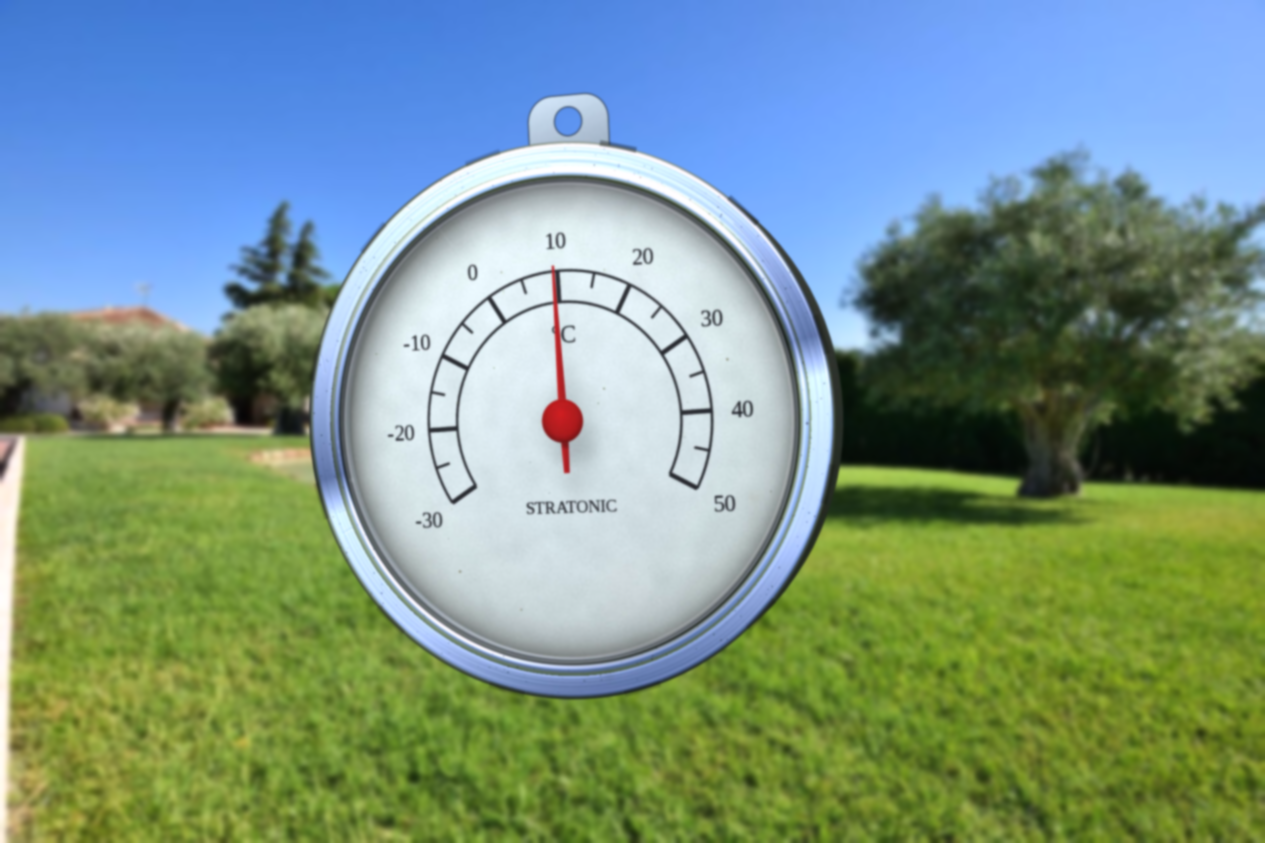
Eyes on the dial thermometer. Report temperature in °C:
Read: 10 °C
